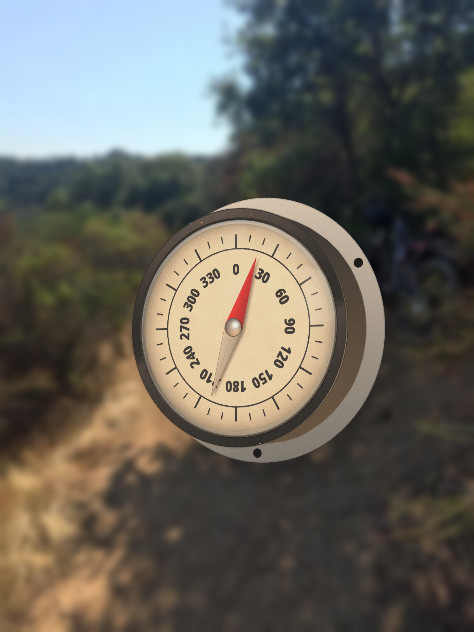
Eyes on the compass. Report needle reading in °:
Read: 20 °
